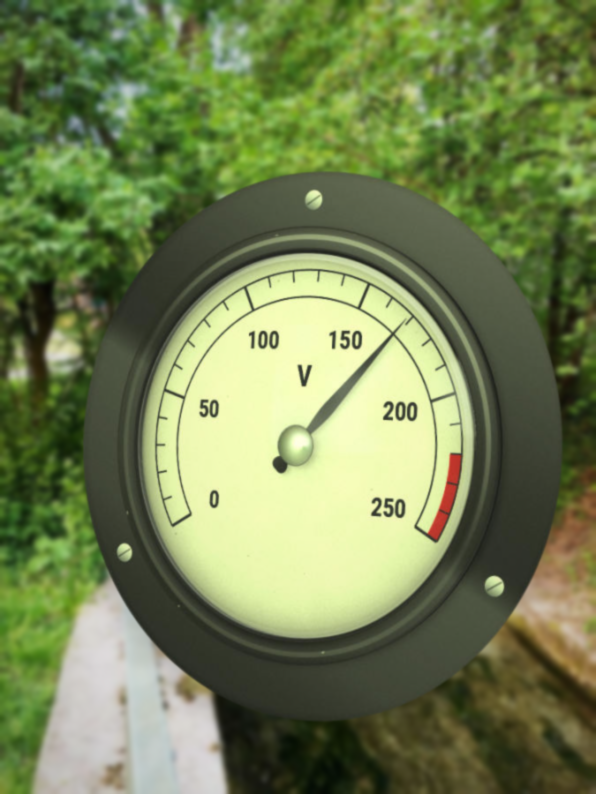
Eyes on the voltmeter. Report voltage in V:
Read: 170 V
